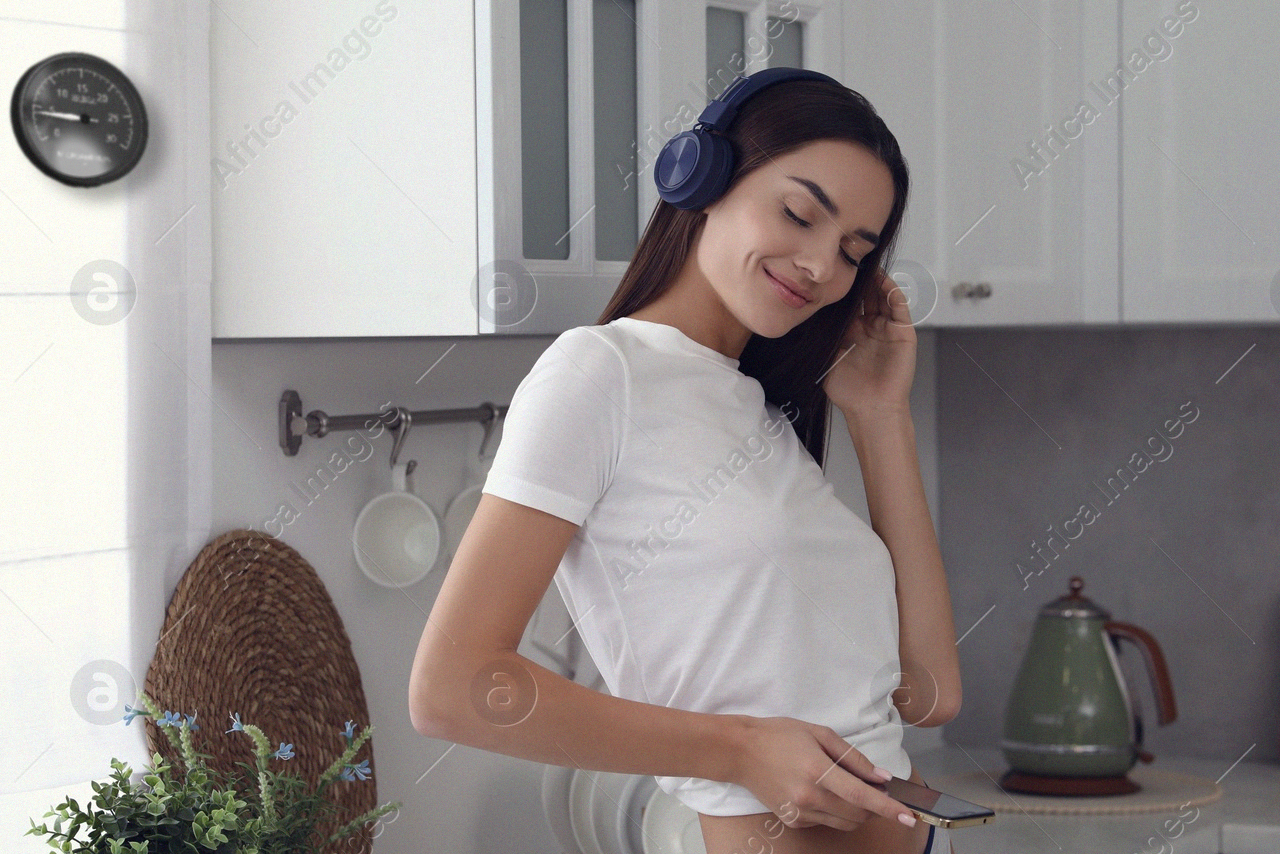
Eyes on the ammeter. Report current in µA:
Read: 4 µA
